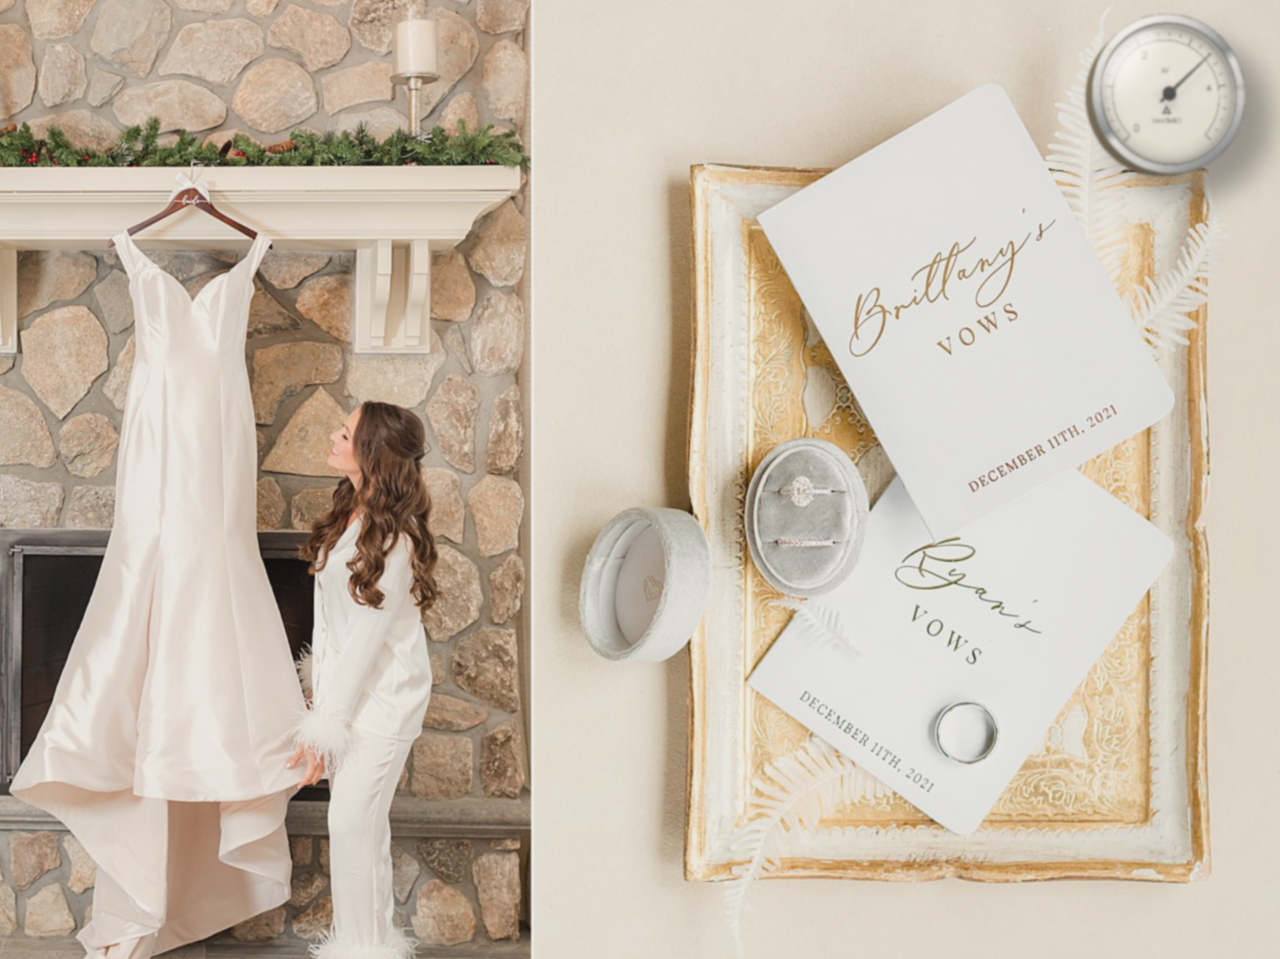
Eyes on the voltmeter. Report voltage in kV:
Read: 3.4 kV
